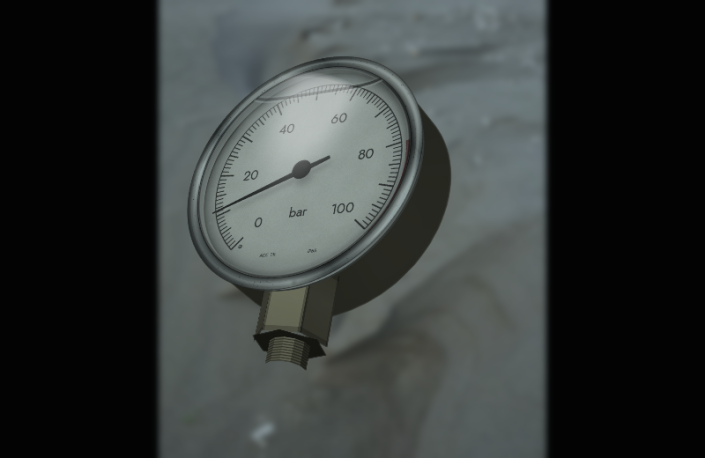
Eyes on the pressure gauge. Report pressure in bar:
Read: 10 bar
